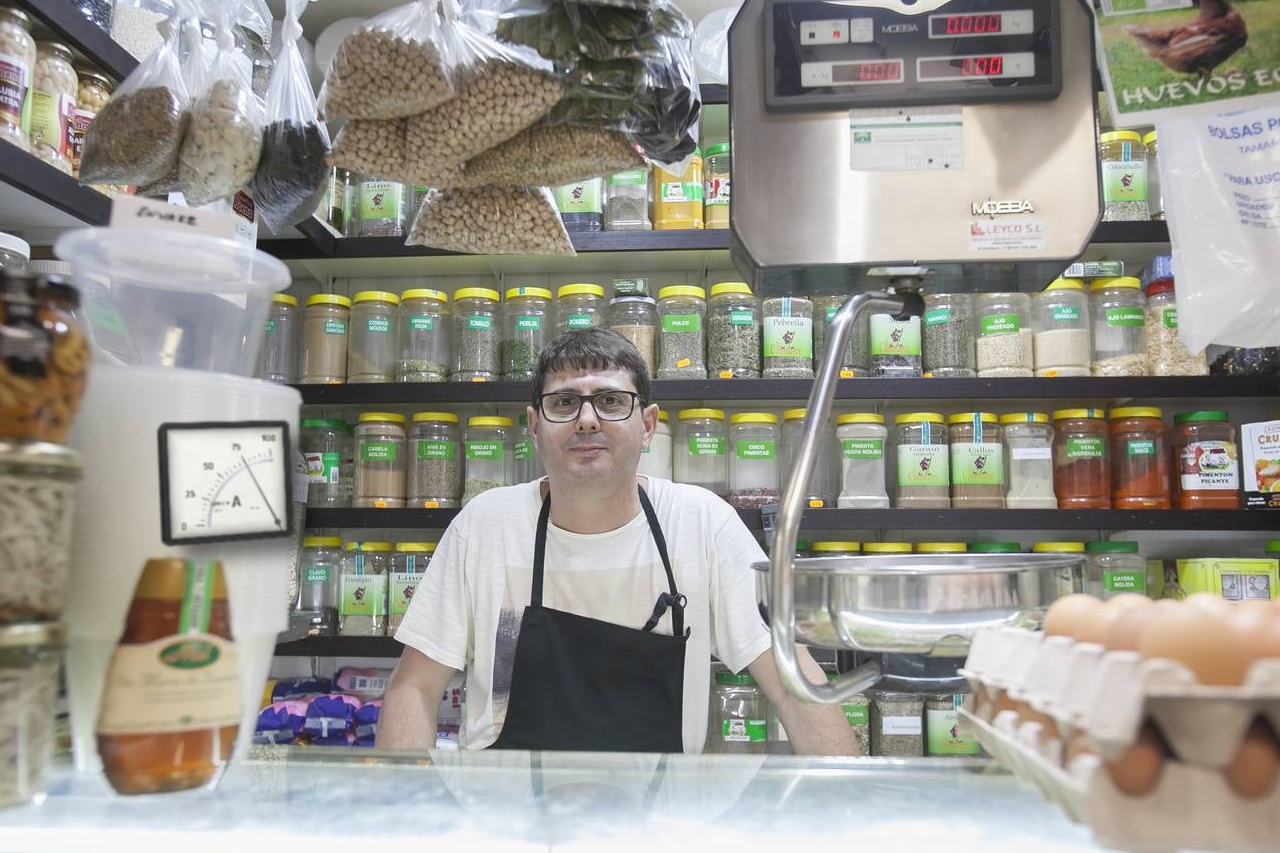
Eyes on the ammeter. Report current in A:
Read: 75 A
